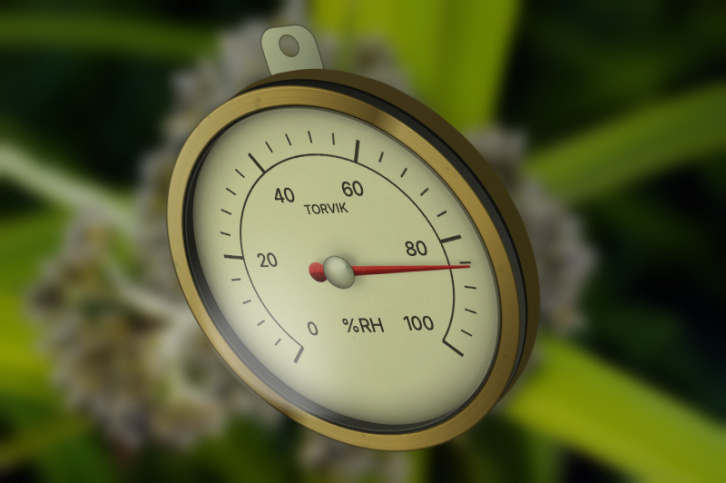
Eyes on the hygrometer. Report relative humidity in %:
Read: 84 %
